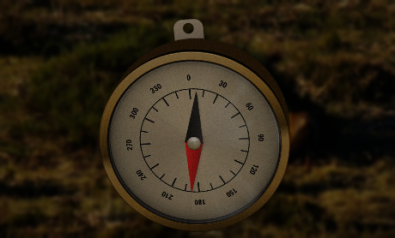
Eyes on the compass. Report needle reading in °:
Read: 187.5 °
